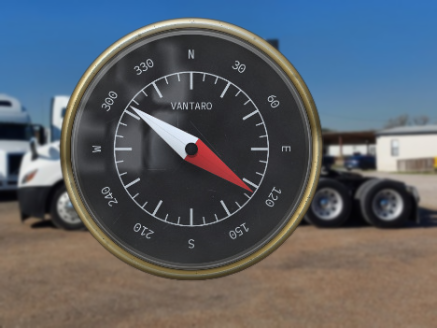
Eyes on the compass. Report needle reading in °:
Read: 125 °
